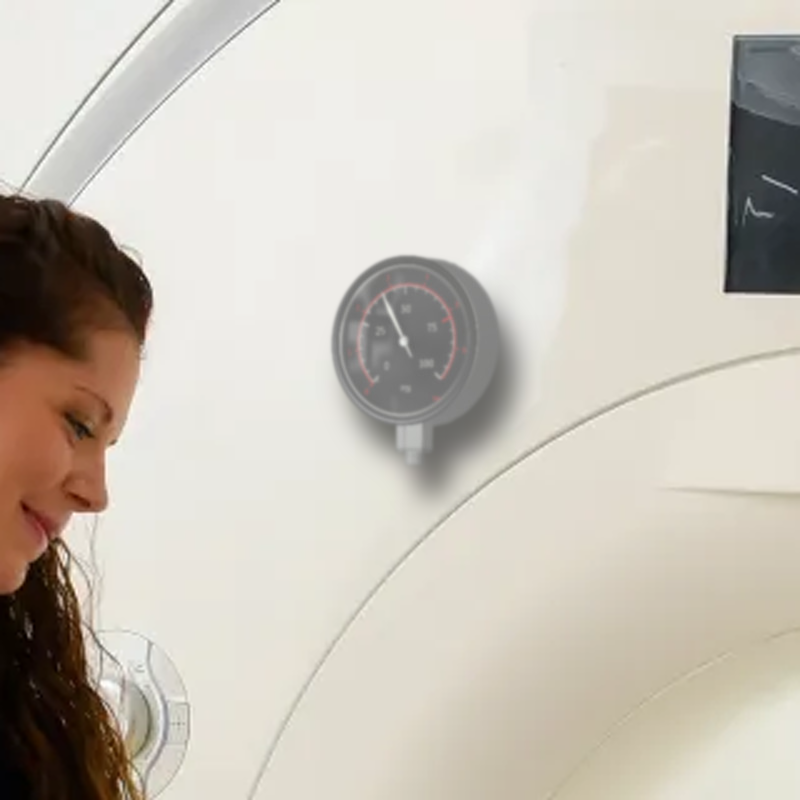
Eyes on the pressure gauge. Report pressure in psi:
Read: 40 psi
